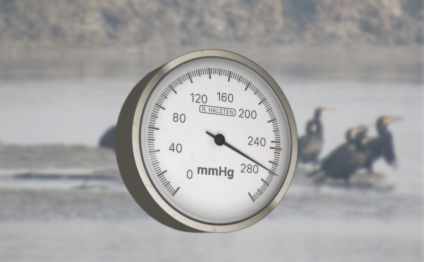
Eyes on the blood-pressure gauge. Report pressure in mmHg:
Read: 270 mmHg
